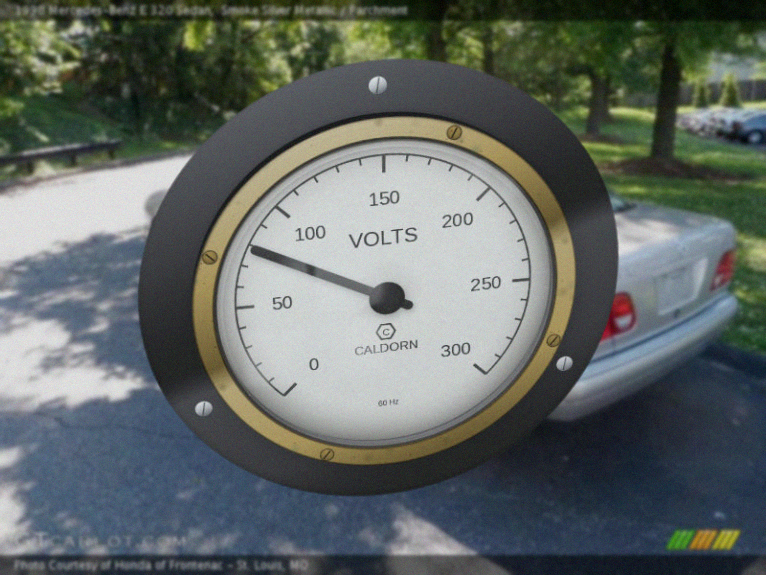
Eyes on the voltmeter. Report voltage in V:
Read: 80 V
